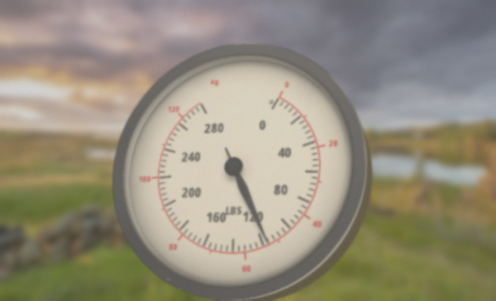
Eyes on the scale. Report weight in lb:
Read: 116 lb
